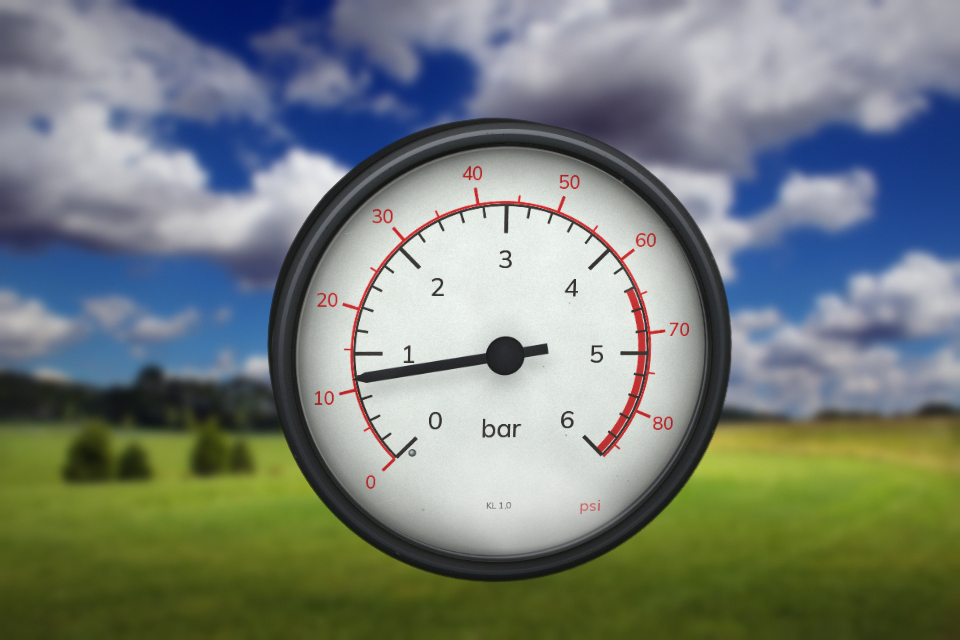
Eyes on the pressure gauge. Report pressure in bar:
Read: 0.8 bar
